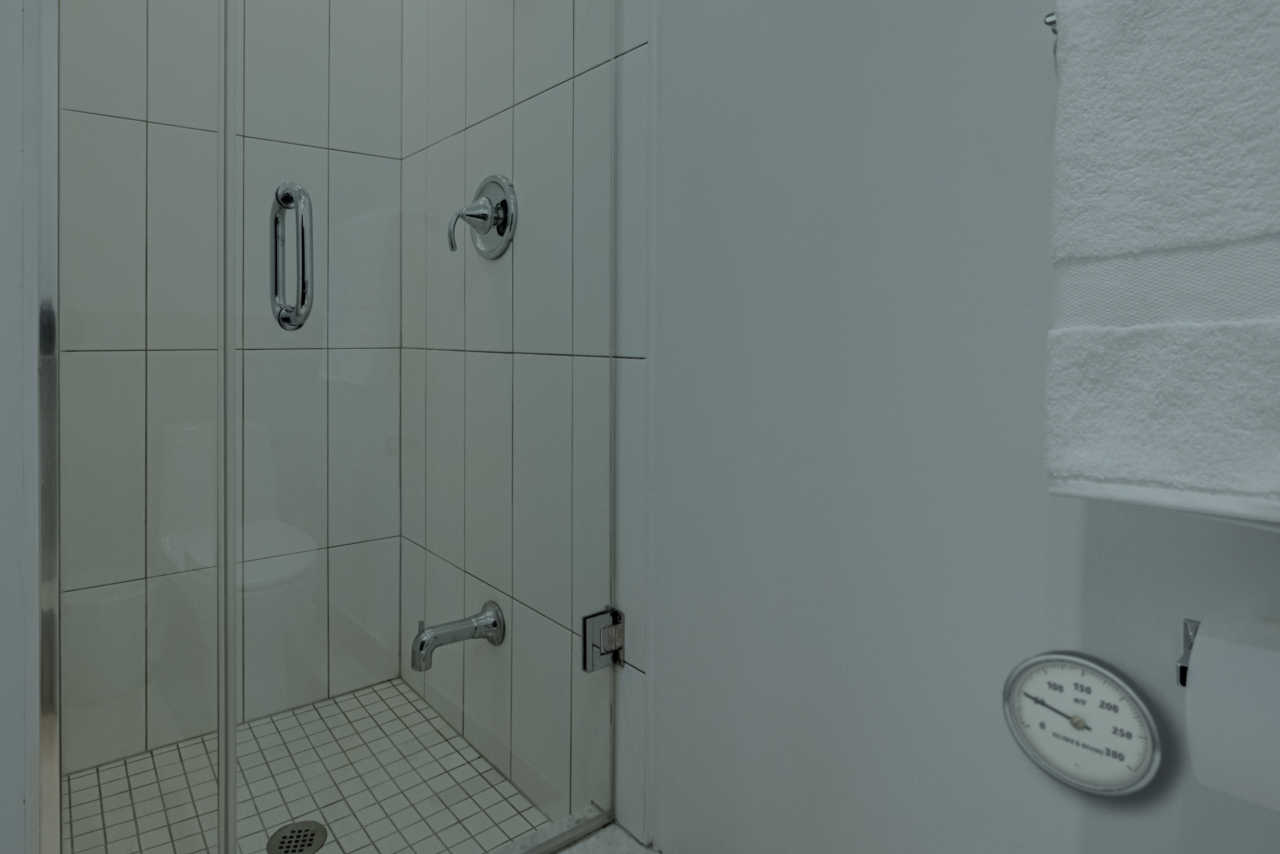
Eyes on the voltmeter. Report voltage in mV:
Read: 50 mV
